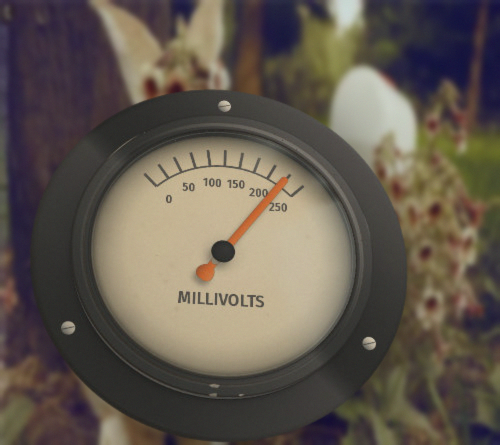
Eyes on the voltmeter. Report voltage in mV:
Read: 225 mV
